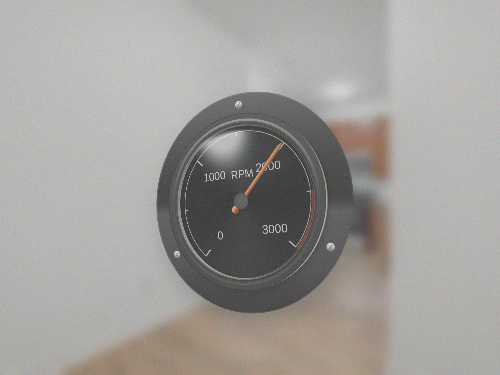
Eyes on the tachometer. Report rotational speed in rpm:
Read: 2000 rpm
